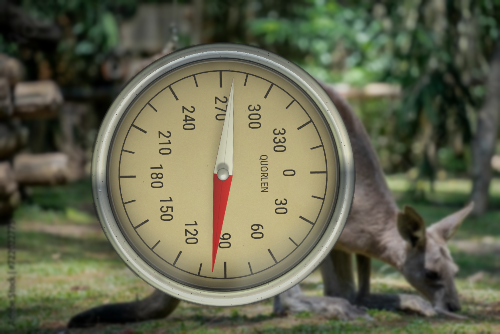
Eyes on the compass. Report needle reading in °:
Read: 97.5 °
